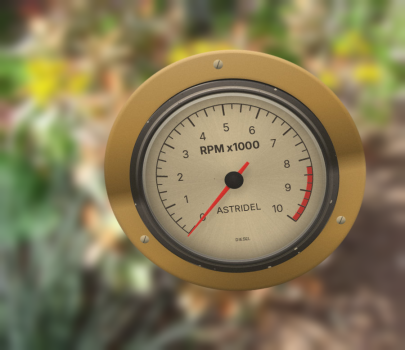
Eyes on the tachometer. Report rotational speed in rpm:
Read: 0 rpm
